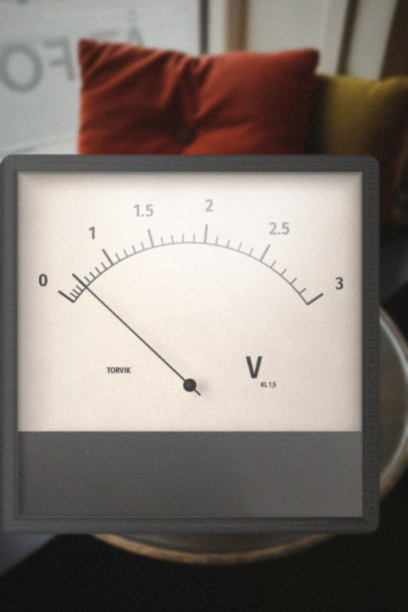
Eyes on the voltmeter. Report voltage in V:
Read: 0.5 V
